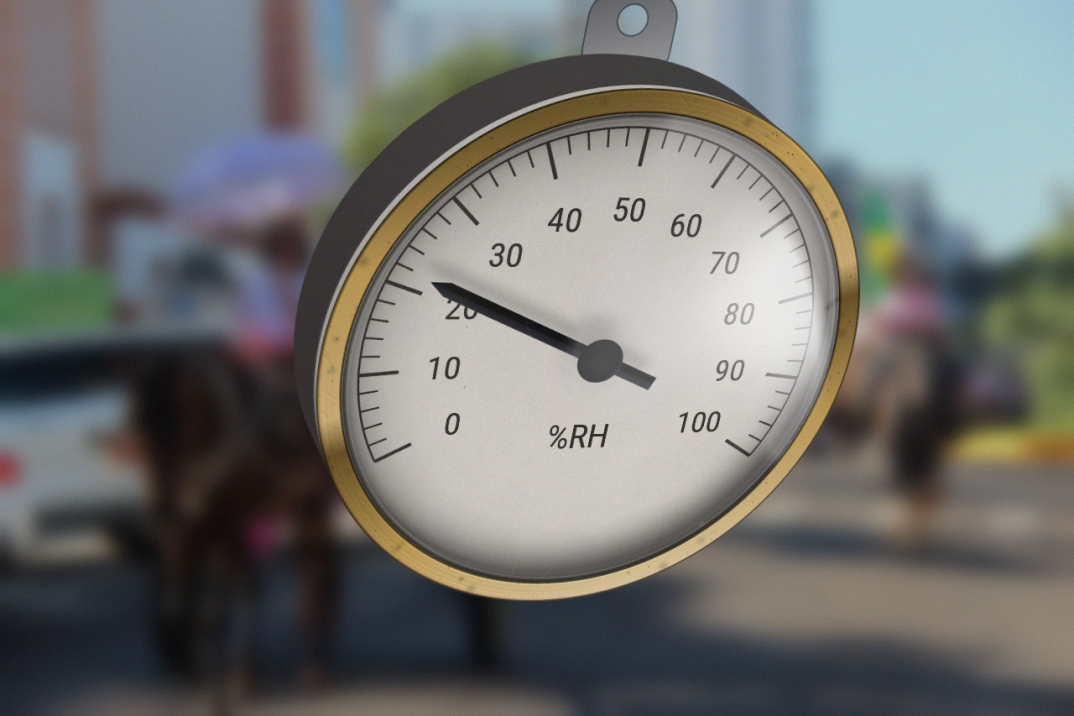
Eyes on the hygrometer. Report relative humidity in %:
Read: 22 %
